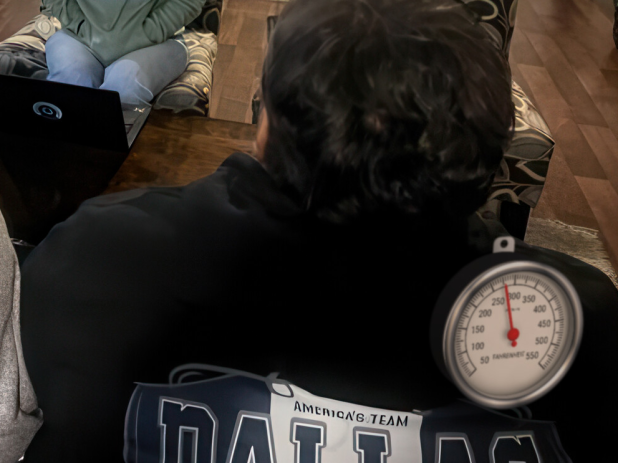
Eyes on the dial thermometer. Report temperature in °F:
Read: 275 °F
